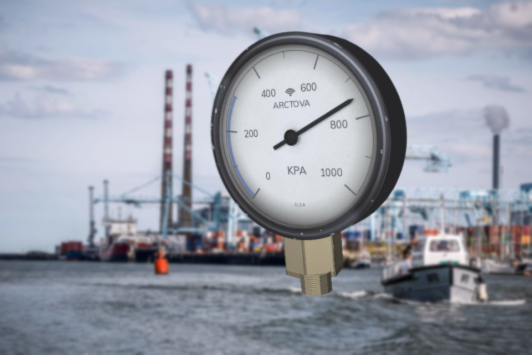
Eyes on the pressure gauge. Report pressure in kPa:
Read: 750 kPa
